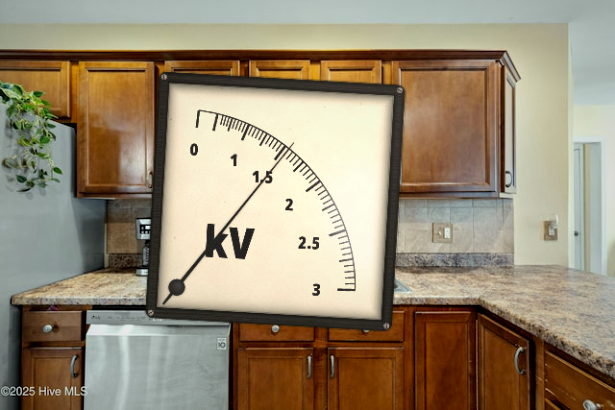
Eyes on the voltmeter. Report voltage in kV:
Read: 1.55 kV
